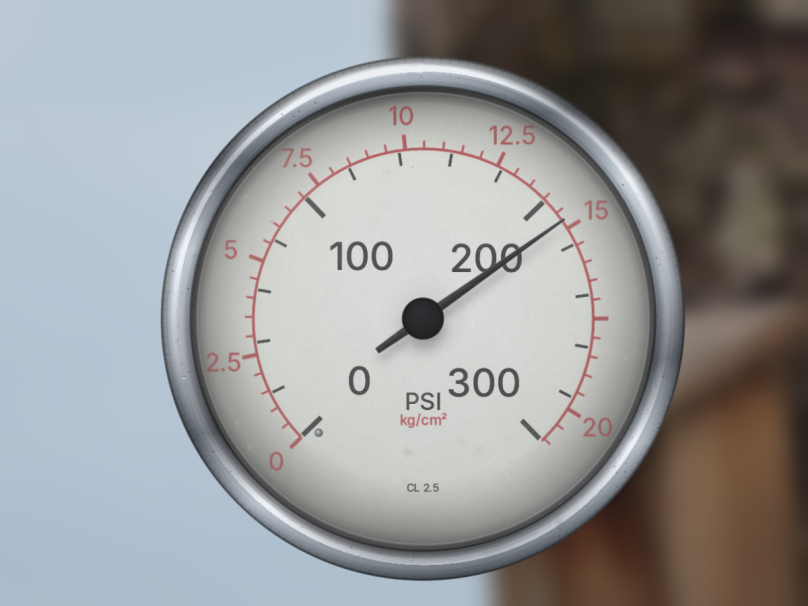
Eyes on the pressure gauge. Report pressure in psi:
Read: 210 psi
